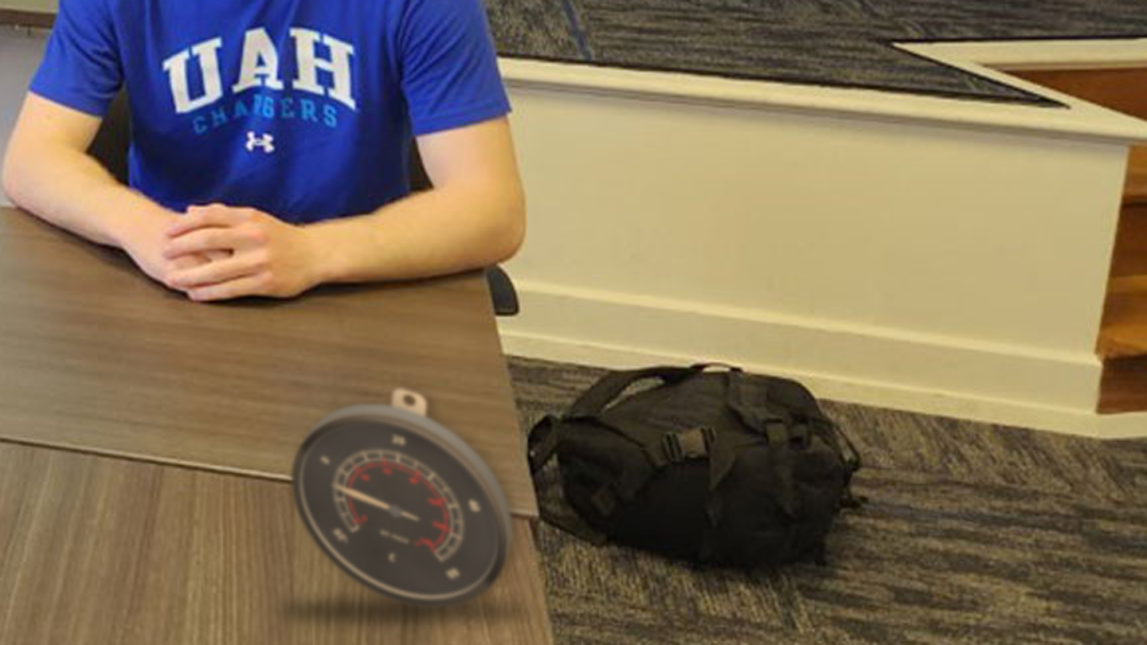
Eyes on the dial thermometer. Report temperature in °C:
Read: -5 °C
